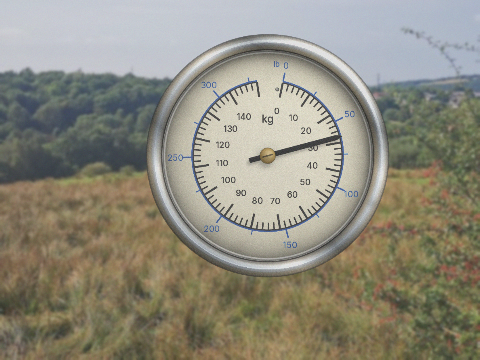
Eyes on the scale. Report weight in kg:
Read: 28 kg
